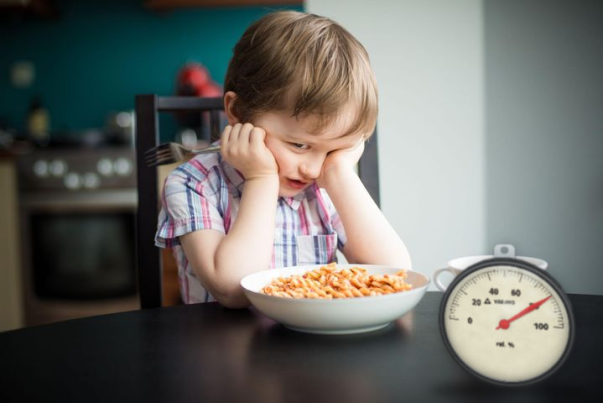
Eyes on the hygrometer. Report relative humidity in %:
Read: 80 %
